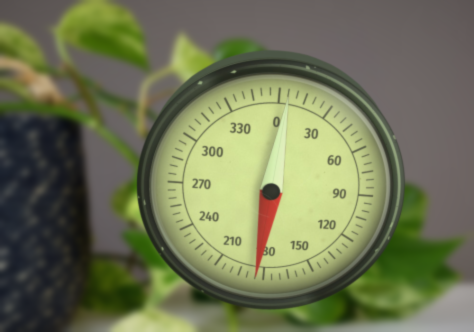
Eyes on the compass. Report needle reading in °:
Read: 185 °
